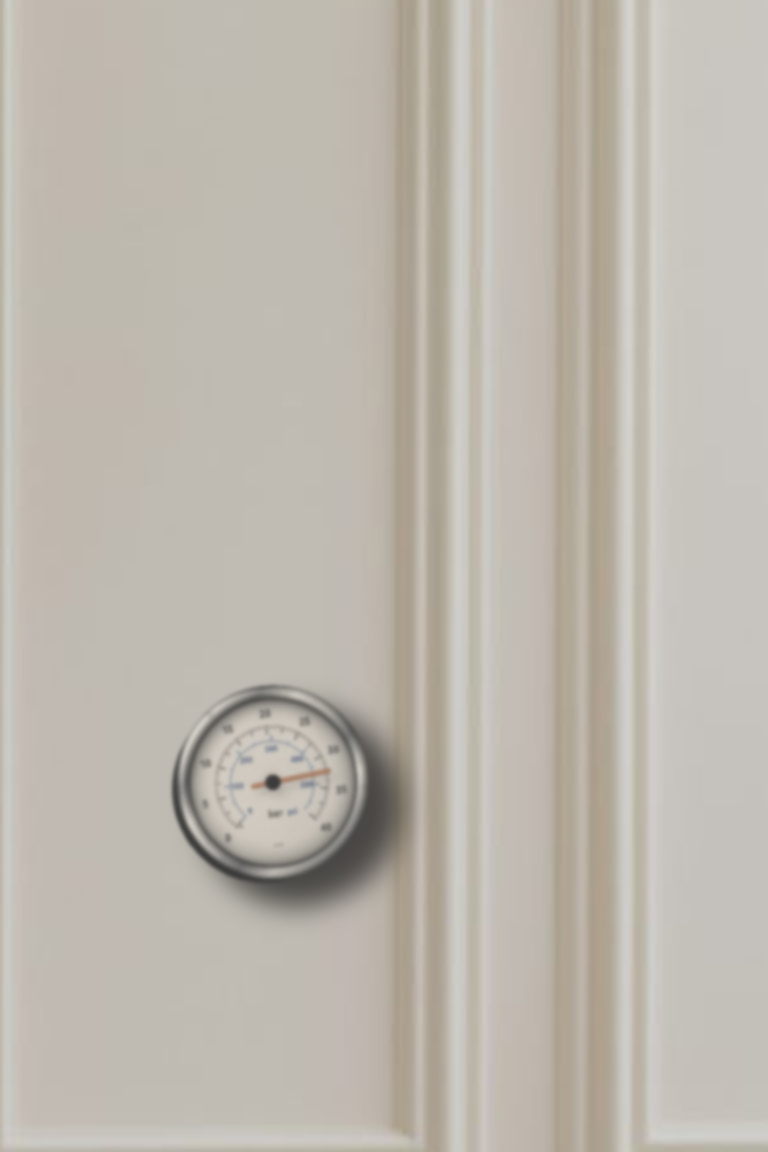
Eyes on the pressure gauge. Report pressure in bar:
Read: 32.5 bar
